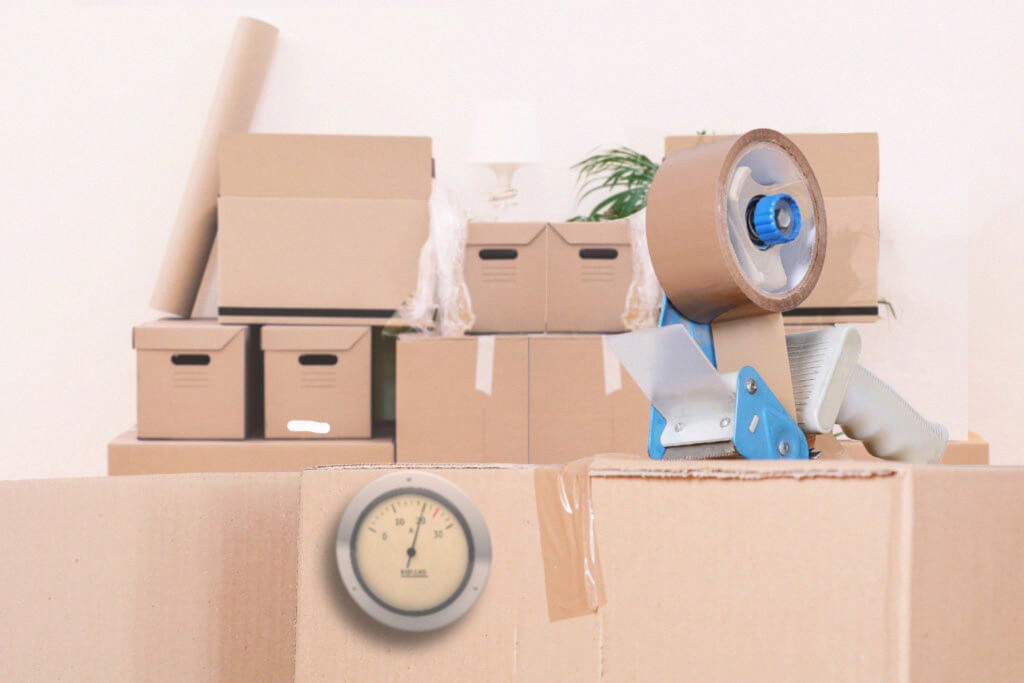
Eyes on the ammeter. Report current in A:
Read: 20 A
